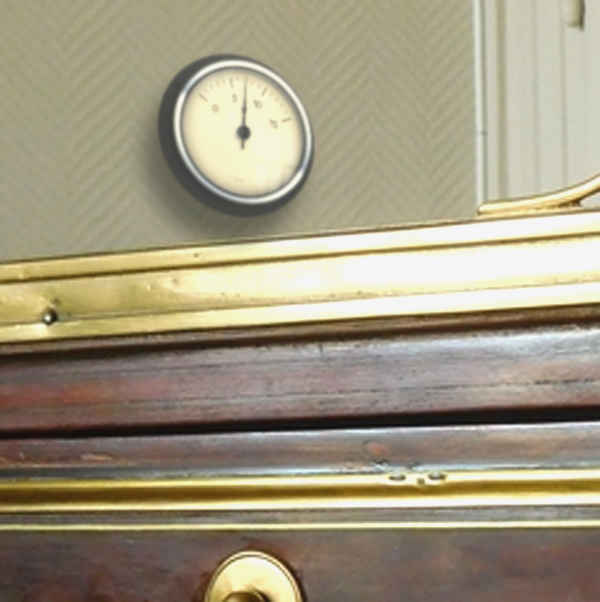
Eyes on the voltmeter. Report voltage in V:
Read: 7 V
